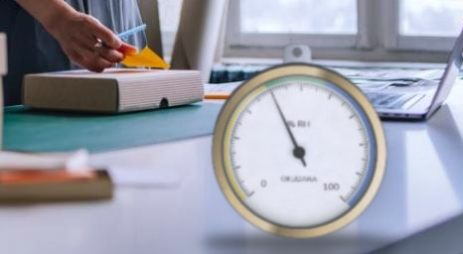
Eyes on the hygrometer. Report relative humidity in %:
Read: 40 %
